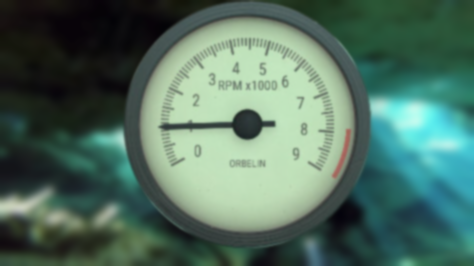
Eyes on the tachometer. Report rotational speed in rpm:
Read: 1000 rpm
